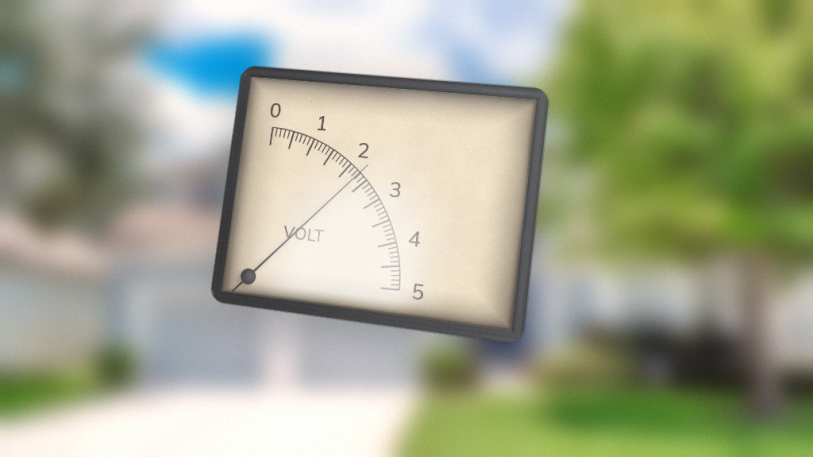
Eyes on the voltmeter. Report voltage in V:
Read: 2.3 V
